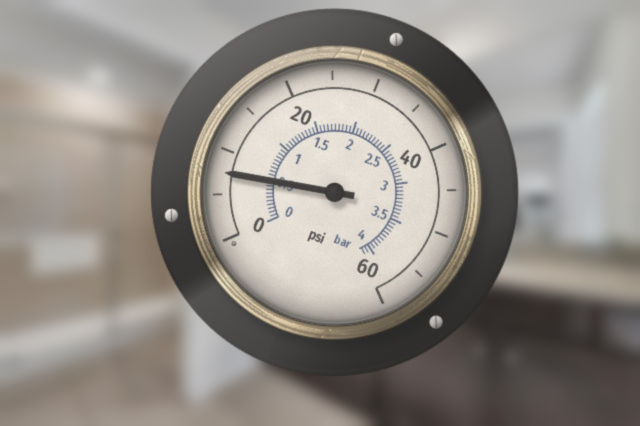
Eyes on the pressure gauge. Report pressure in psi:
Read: 7.5 psi
